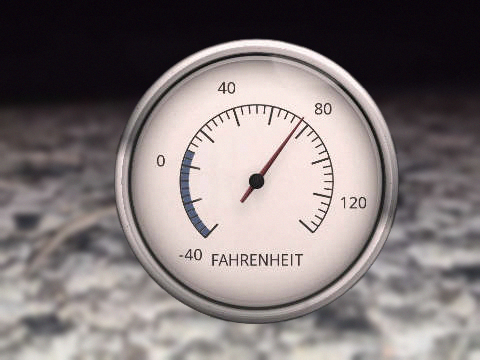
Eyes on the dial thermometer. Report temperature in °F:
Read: 76 °F
